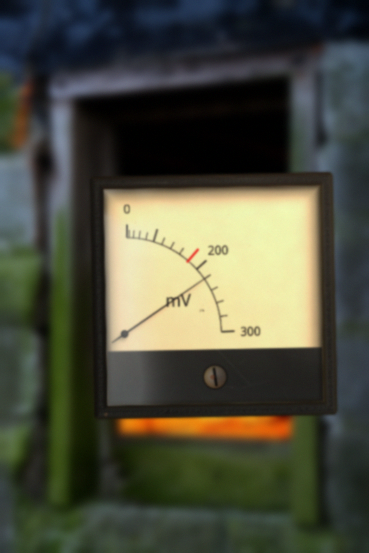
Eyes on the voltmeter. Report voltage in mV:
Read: 220 mV
